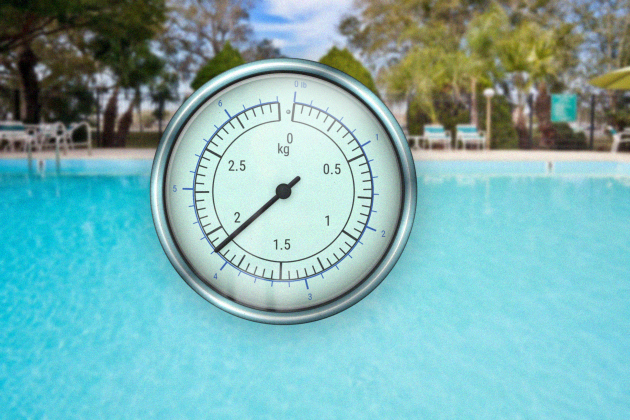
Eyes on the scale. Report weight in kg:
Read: 1.9 kg
